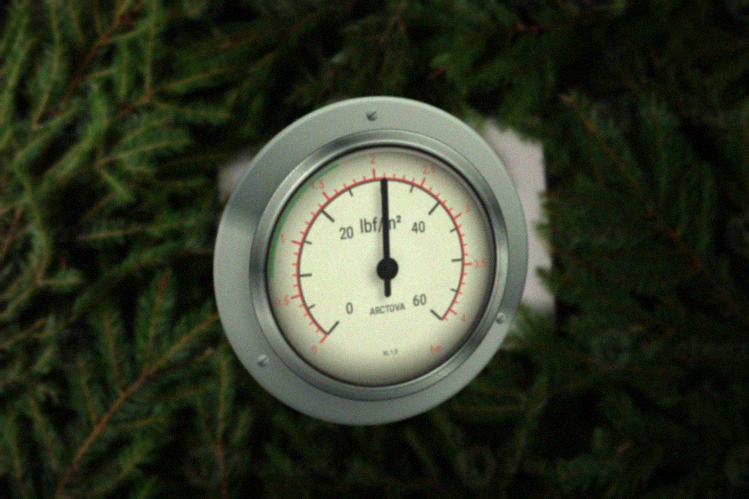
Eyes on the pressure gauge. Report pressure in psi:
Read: 30 psi
